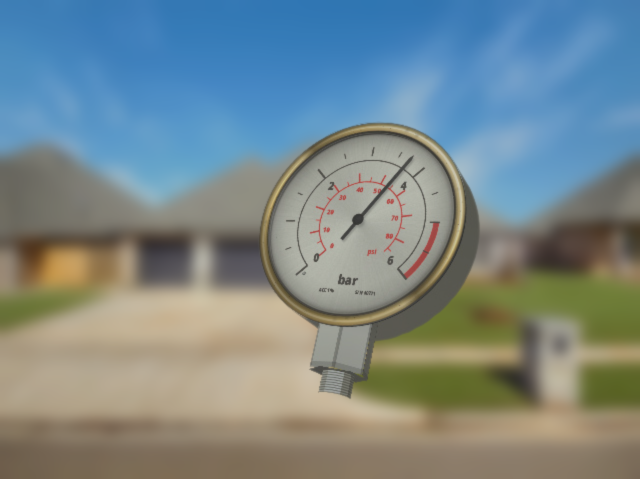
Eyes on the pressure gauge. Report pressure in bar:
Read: 3.75 bar
